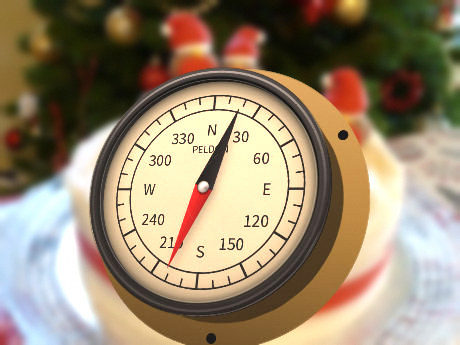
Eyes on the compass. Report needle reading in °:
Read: 200 °
